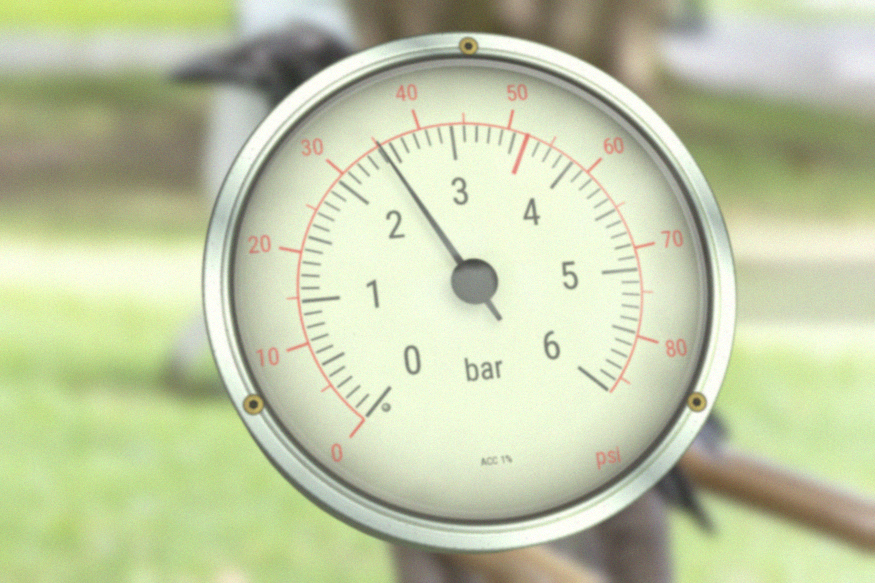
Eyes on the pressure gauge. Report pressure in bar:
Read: 2.4 bar
